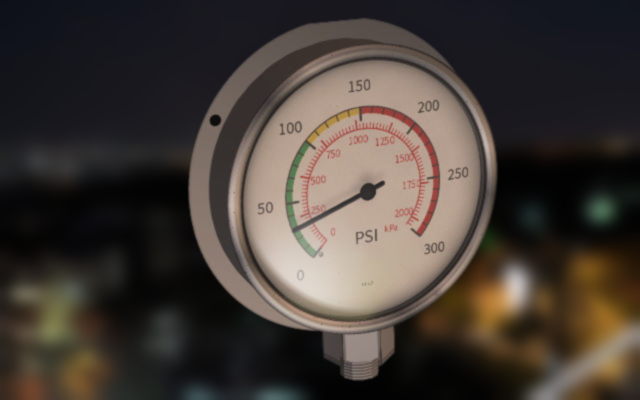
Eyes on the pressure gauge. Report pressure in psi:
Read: 30 psi
